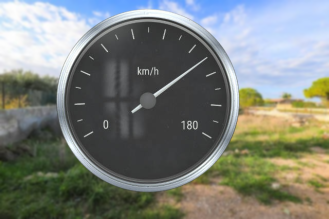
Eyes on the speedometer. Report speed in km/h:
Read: 130 km/h
